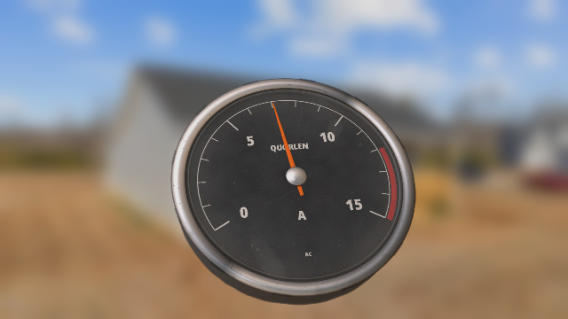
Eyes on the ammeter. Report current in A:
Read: 7 A
